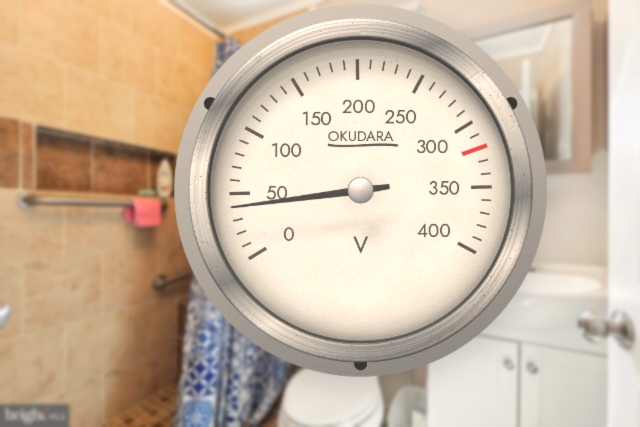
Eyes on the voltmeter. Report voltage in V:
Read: 40 V
